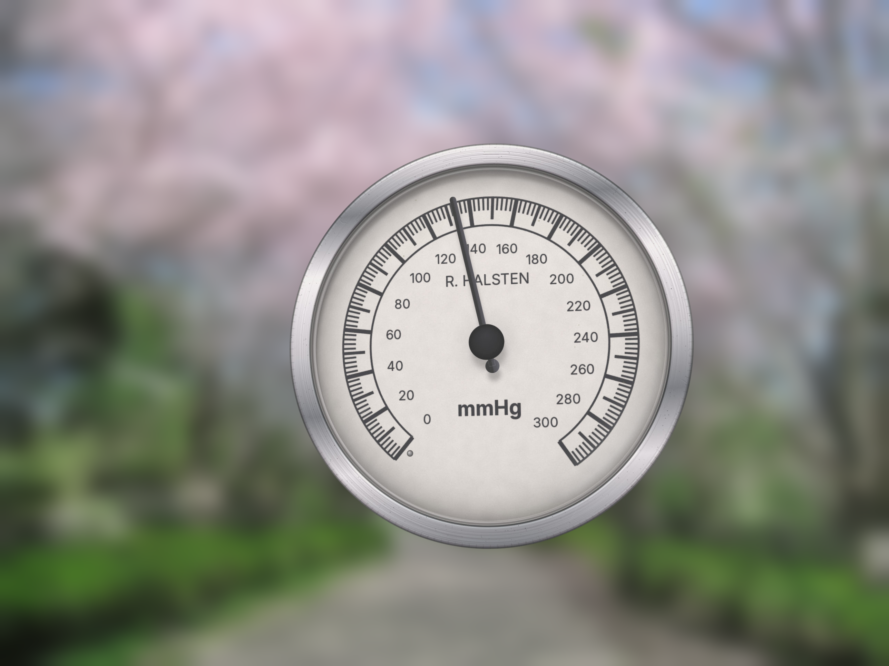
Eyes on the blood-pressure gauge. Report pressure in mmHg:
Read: 134 mmHg
